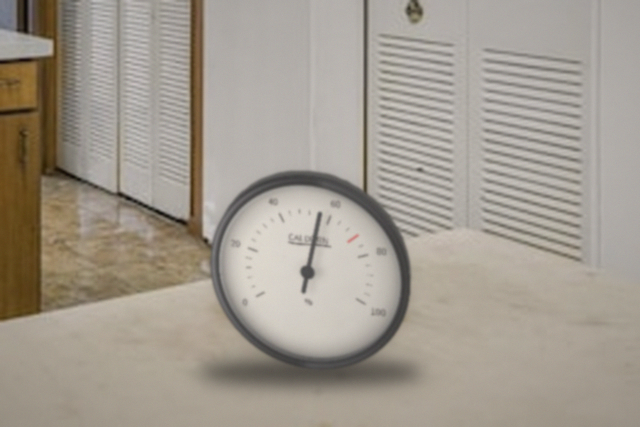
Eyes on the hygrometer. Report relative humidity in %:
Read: 56 %
